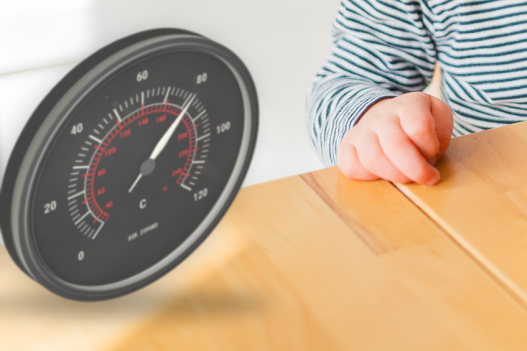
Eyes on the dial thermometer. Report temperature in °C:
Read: 80 °C
